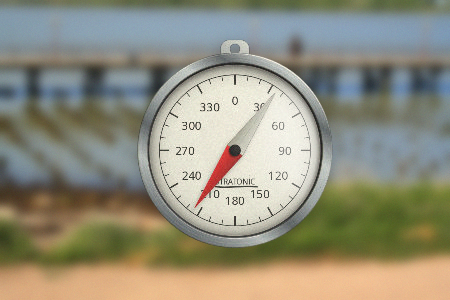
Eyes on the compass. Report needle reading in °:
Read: 215 °
